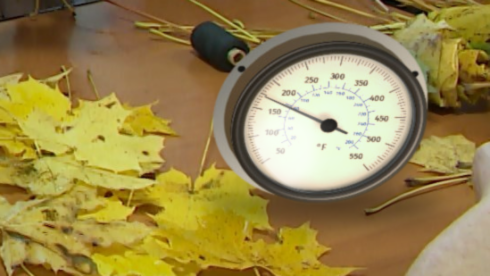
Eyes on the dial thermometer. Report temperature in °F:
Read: 175 °F
